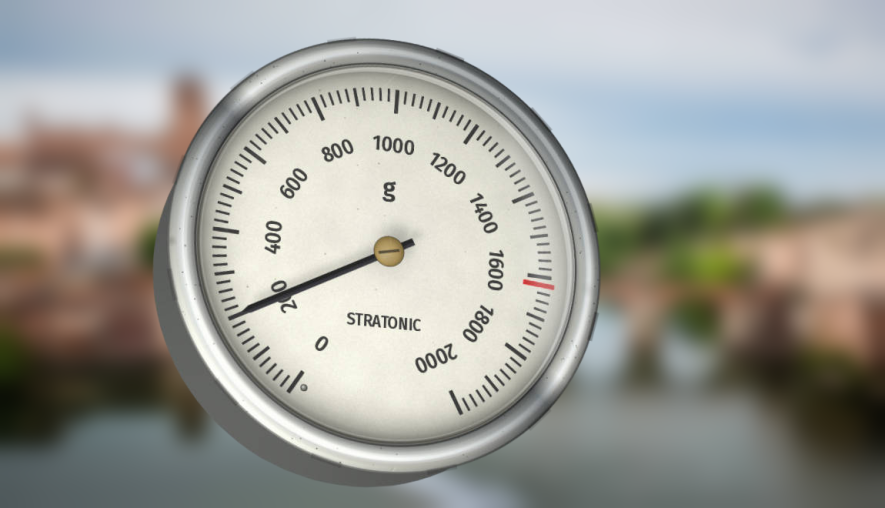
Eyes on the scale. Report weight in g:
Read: 200 g
